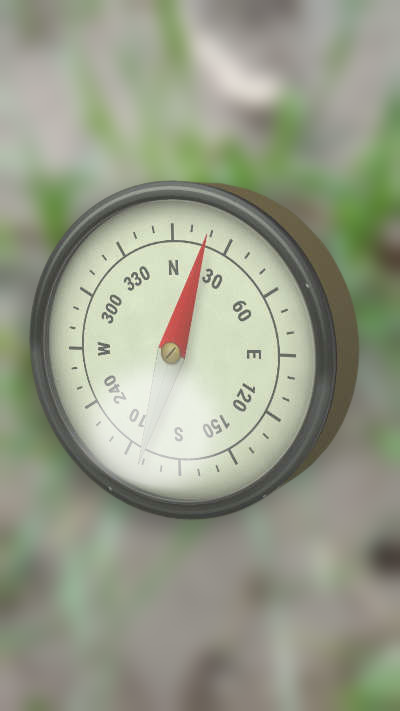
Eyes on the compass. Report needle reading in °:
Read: 20 °
